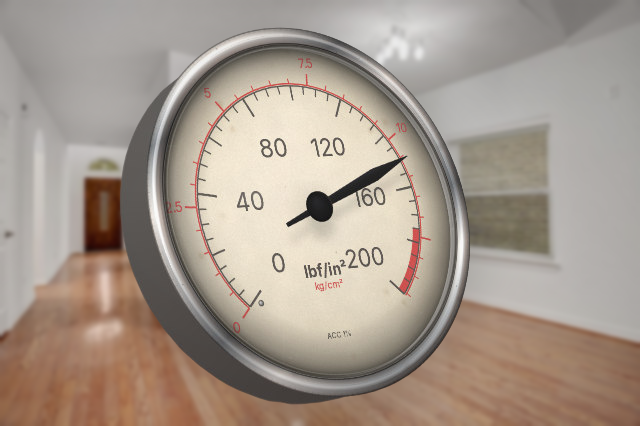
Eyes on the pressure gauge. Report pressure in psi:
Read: 150 psi
